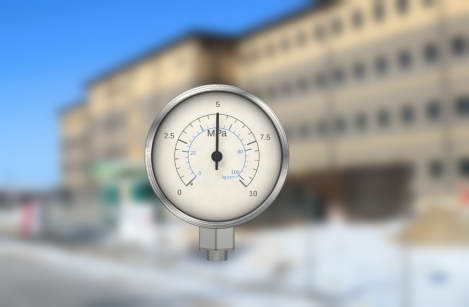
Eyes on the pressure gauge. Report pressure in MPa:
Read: 5 MPa
